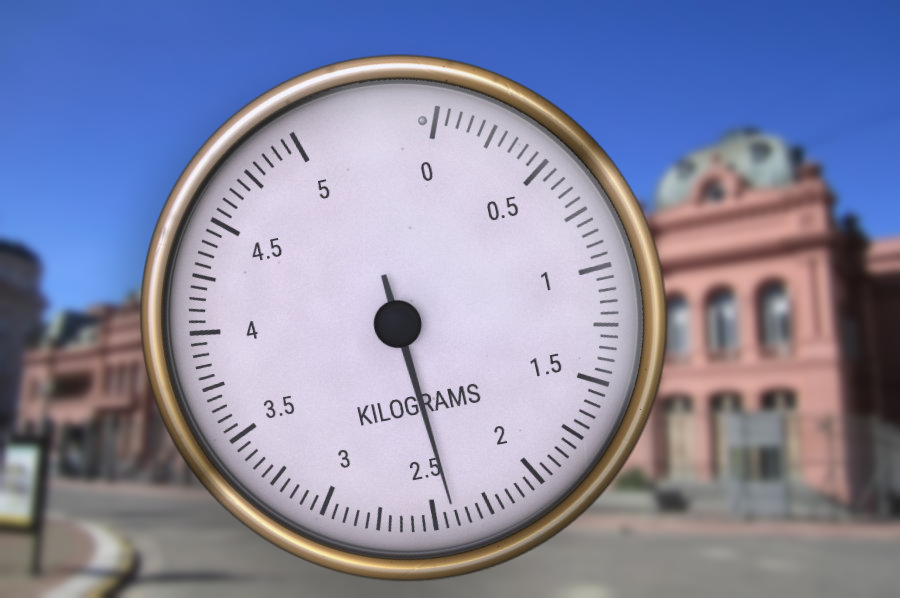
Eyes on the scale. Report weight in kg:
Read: 2.4 kg
